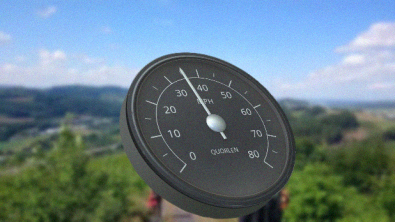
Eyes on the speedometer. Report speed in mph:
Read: 35 mph
